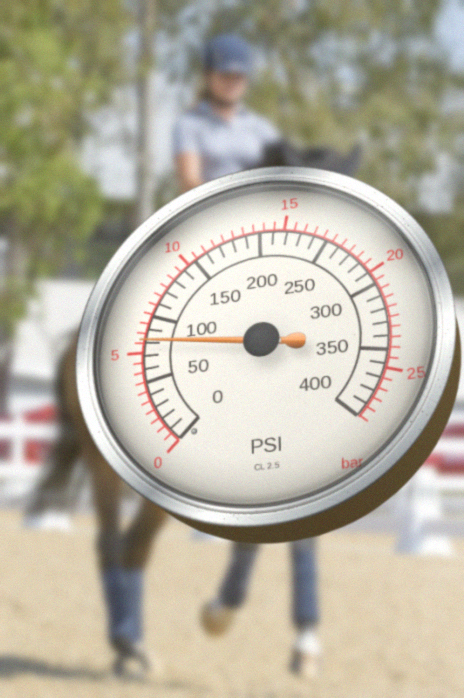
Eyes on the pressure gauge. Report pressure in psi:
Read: 80 psi
